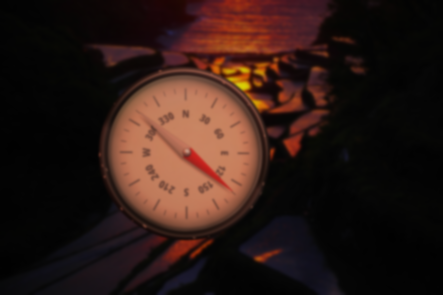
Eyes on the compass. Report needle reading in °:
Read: 130 °
